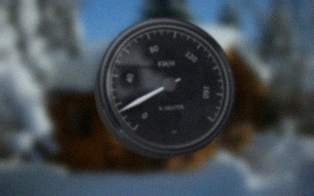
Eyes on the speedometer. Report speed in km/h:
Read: 15 km/h
